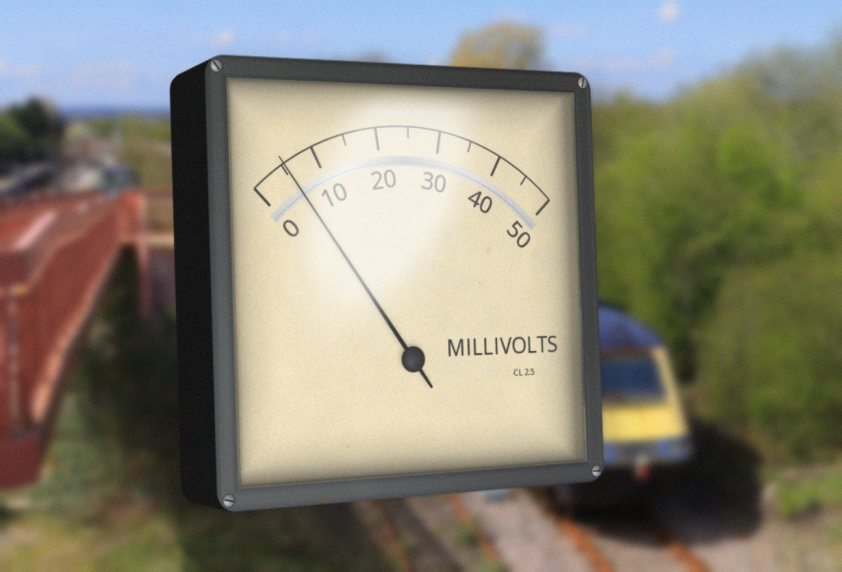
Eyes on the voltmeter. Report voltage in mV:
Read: 5 mV
